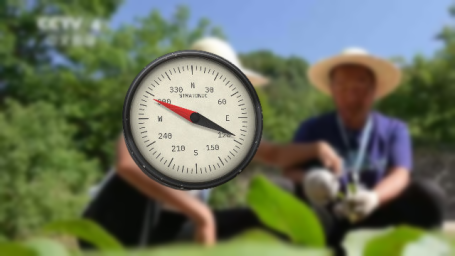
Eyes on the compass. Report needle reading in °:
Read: 295 °
